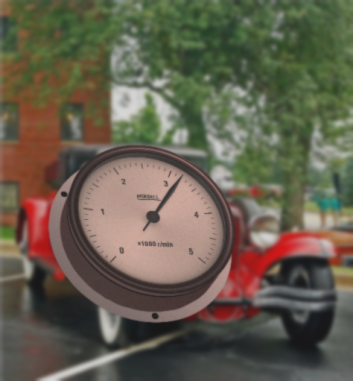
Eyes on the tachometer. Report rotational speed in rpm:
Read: 3200 rpm
